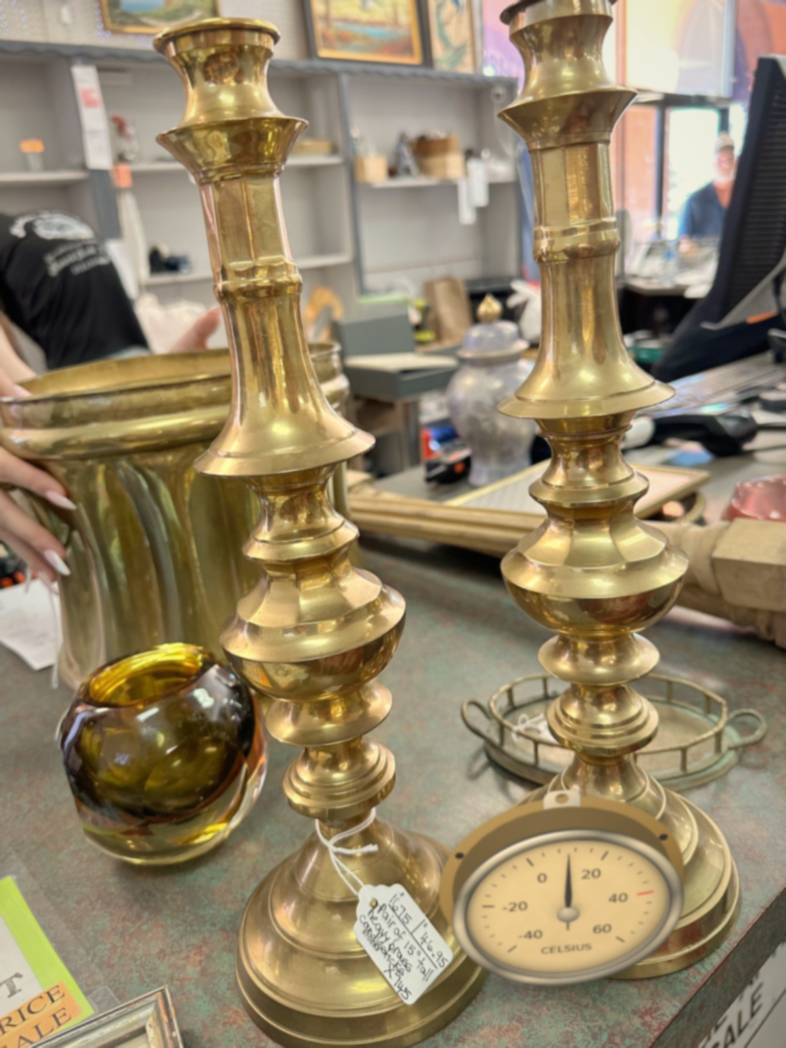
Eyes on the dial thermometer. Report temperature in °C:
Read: 10 °C
